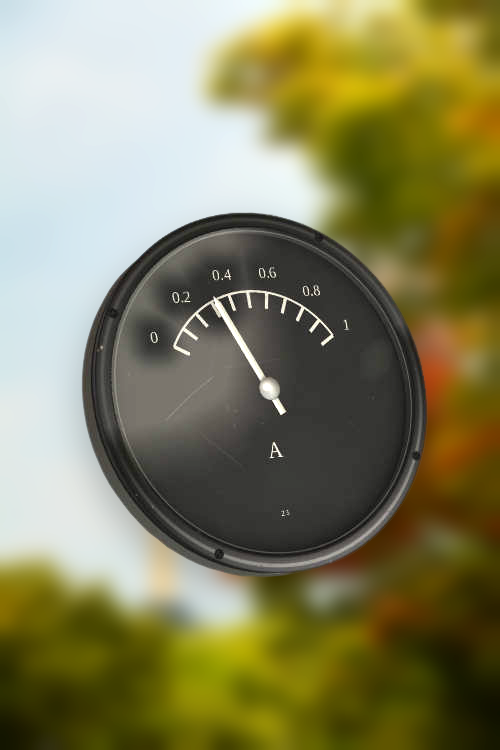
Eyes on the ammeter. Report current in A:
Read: 0.3 A
